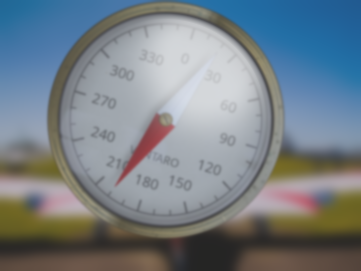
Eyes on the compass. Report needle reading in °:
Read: 200 °
